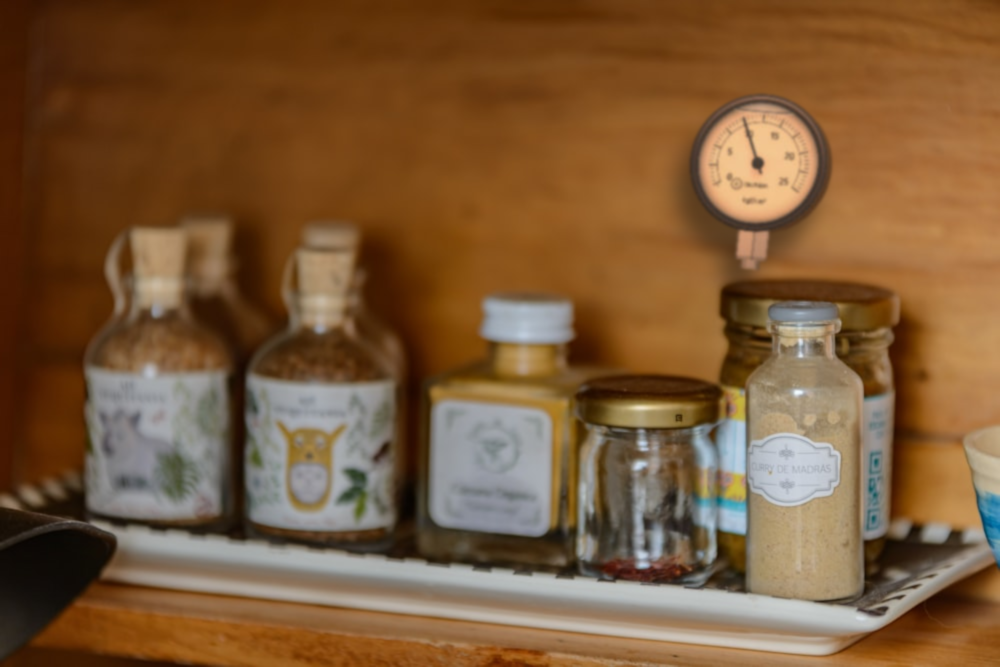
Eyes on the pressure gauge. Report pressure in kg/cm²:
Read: 10 kg/cm²
